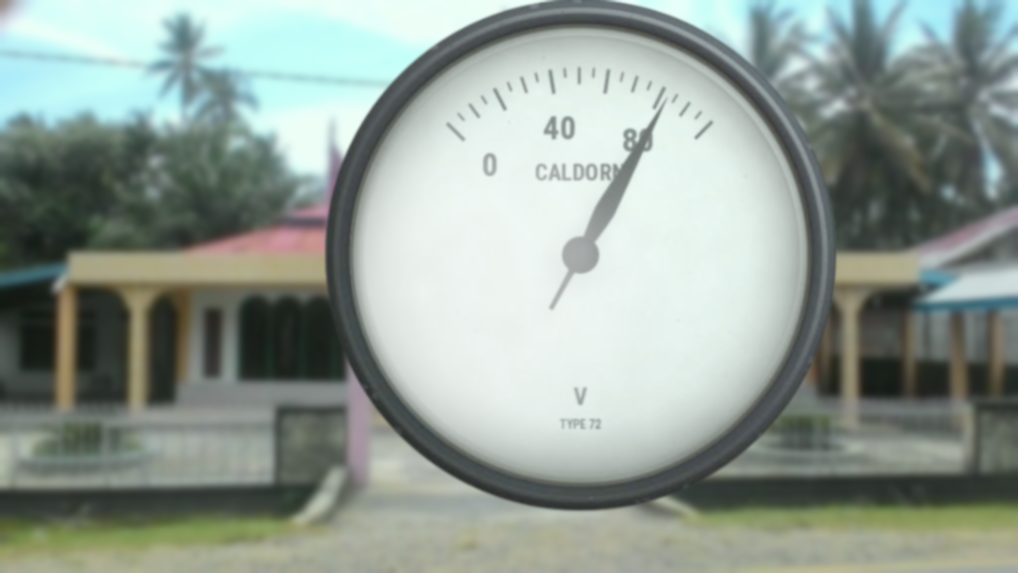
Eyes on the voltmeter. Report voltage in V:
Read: 82.5 V
